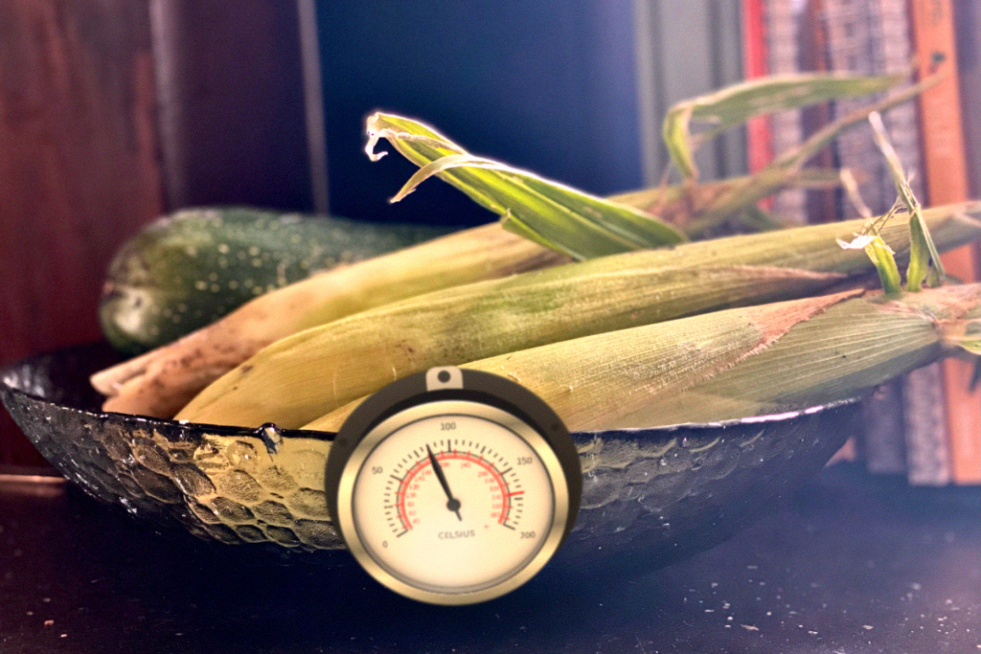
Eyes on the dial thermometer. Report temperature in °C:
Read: 85 °C
